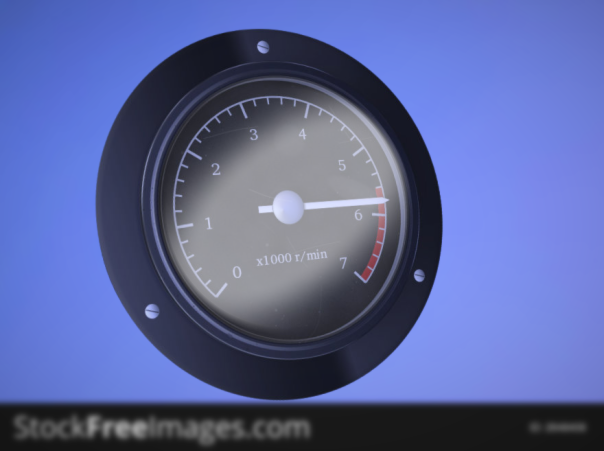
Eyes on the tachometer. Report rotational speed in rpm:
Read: 5800 rpm
